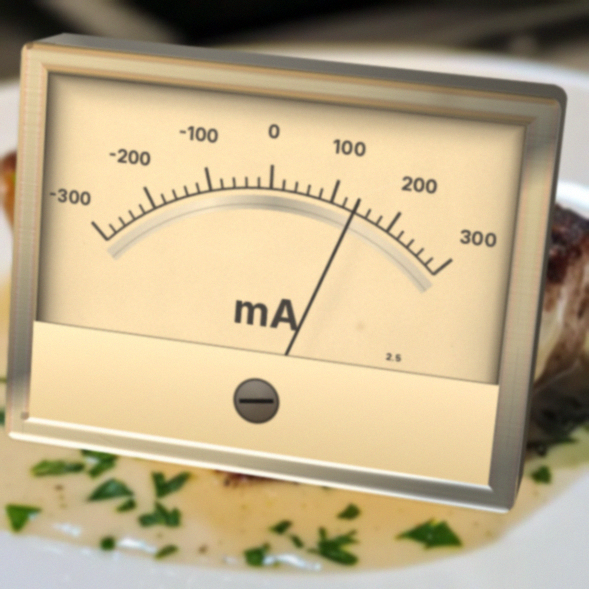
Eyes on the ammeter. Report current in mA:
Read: 140 mA
